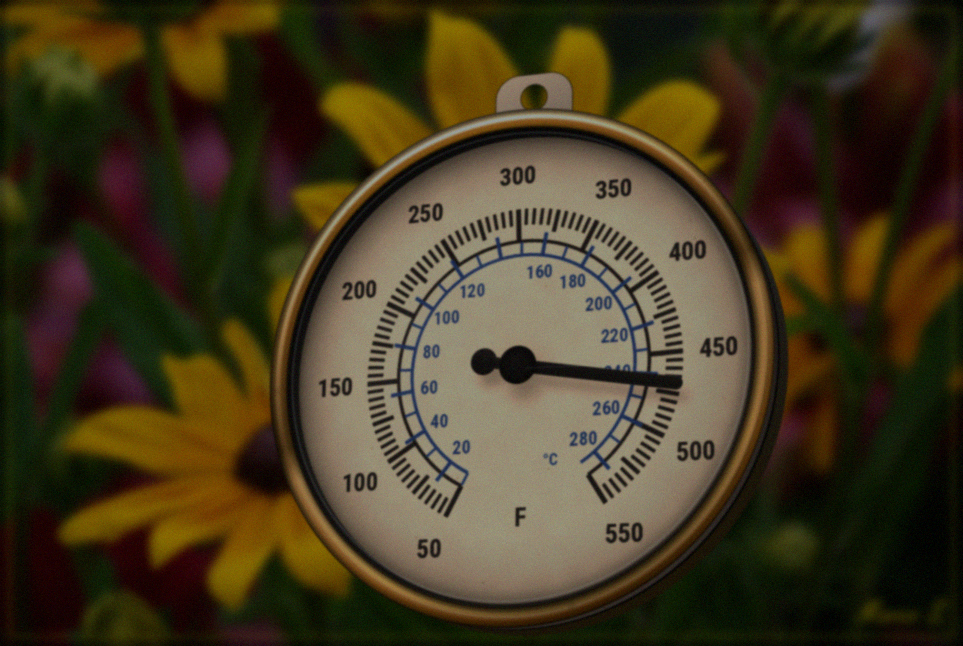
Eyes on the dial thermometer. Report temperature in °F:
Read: 470 °F
